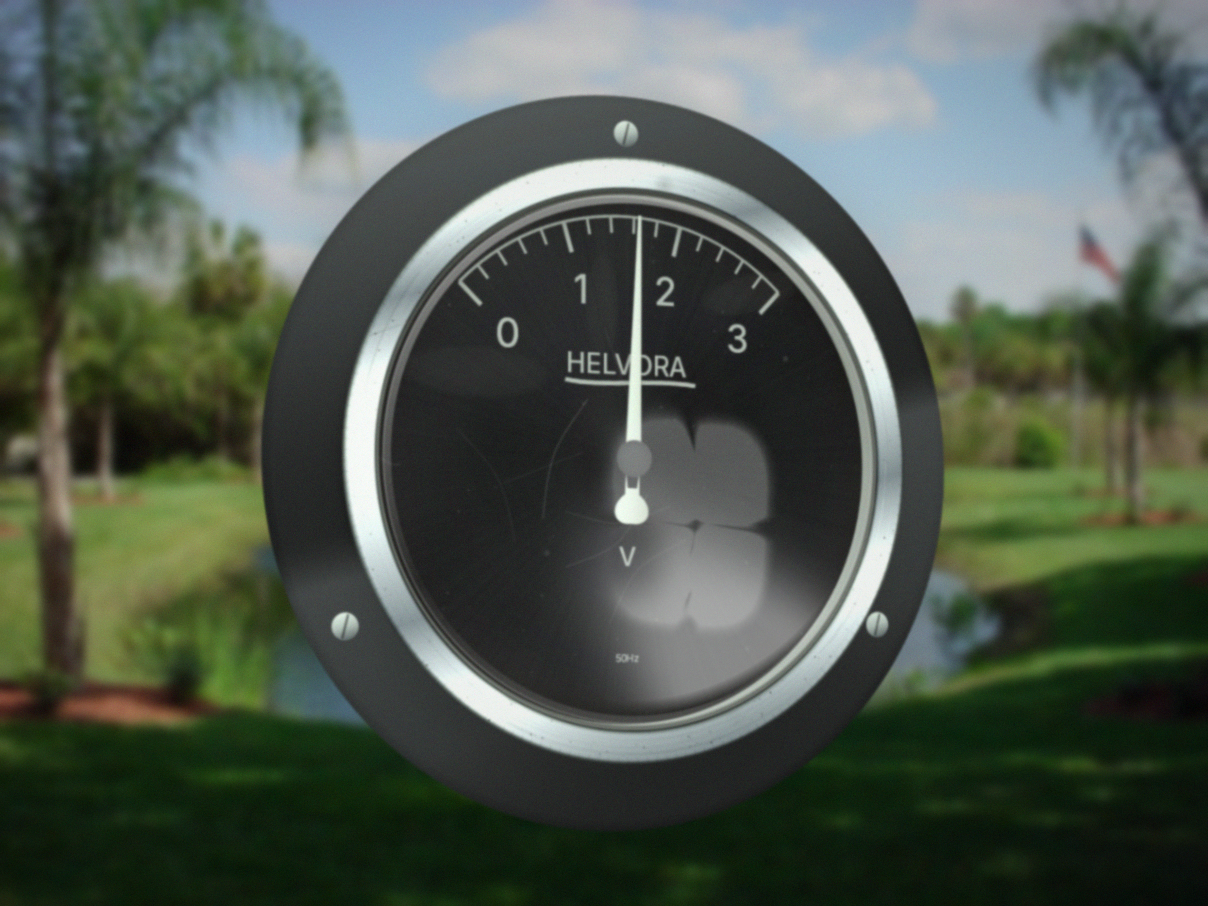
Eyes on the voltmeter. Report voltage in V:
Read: 1.6 V
